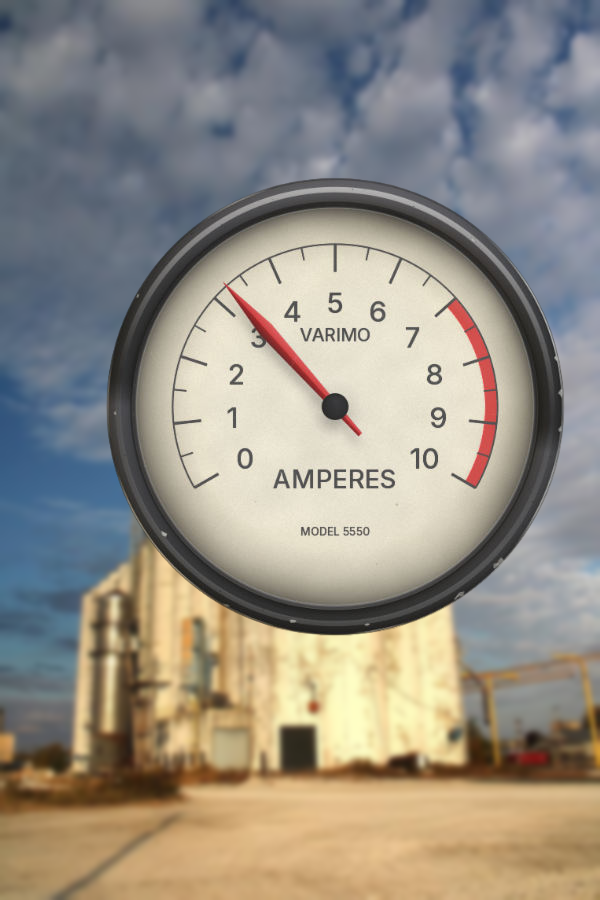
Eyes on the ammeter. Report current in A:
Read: 3.25 A
